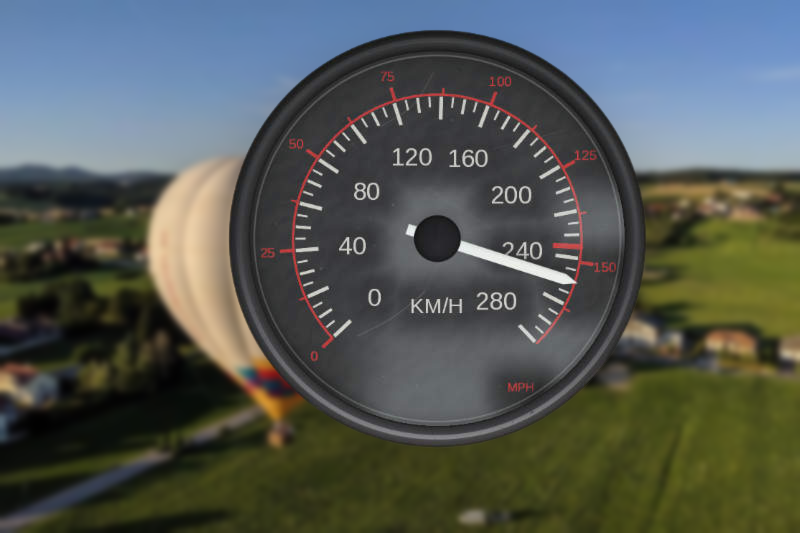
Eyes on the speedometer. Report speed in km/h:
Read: 250 km/h
